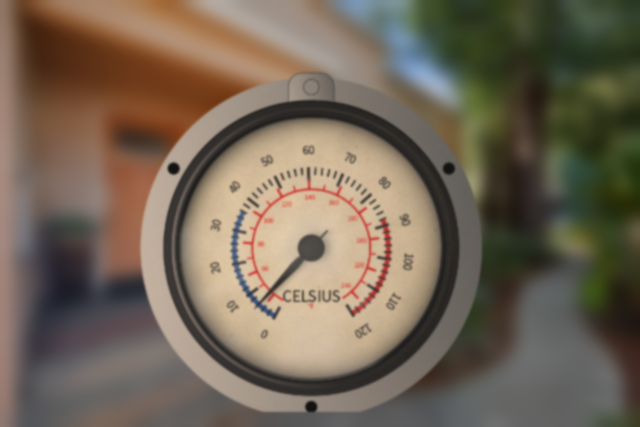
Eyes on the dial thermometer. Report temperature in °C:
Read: 6 °C
